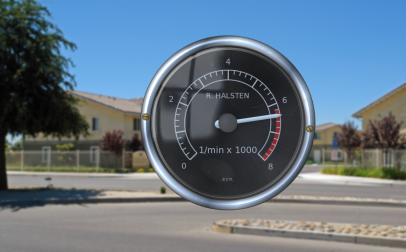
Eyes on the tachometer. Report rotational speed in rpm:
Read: 6400 rpm
